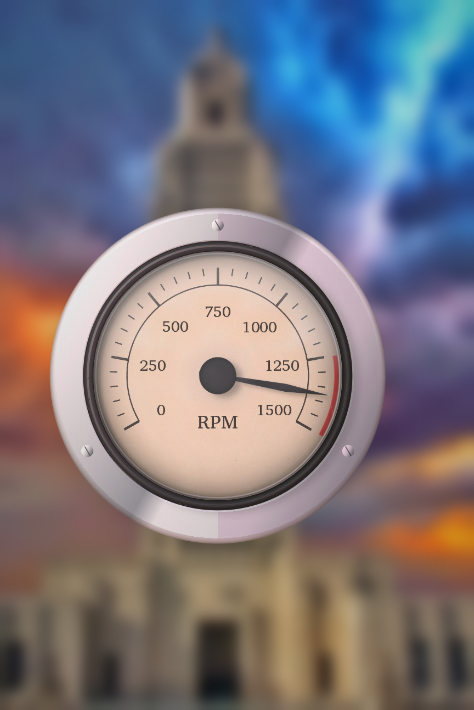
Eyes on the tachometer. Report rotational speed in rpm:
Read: 1375 rpm
